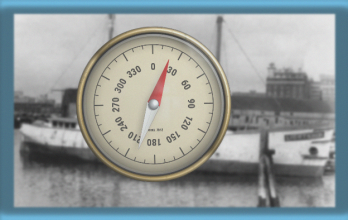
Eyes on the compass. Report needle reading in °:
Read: 20 °
